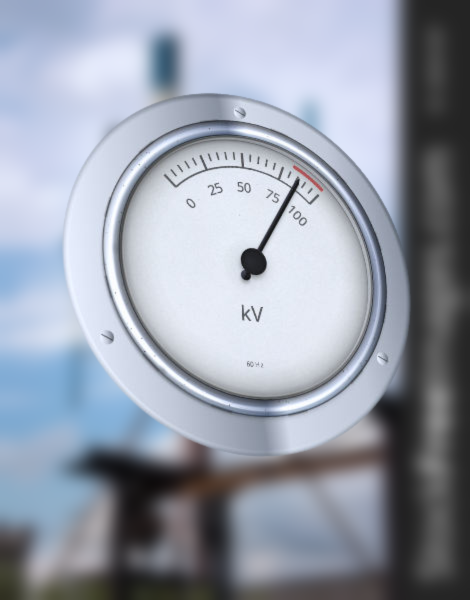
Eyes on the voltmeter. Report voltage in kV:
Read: 85 kV
